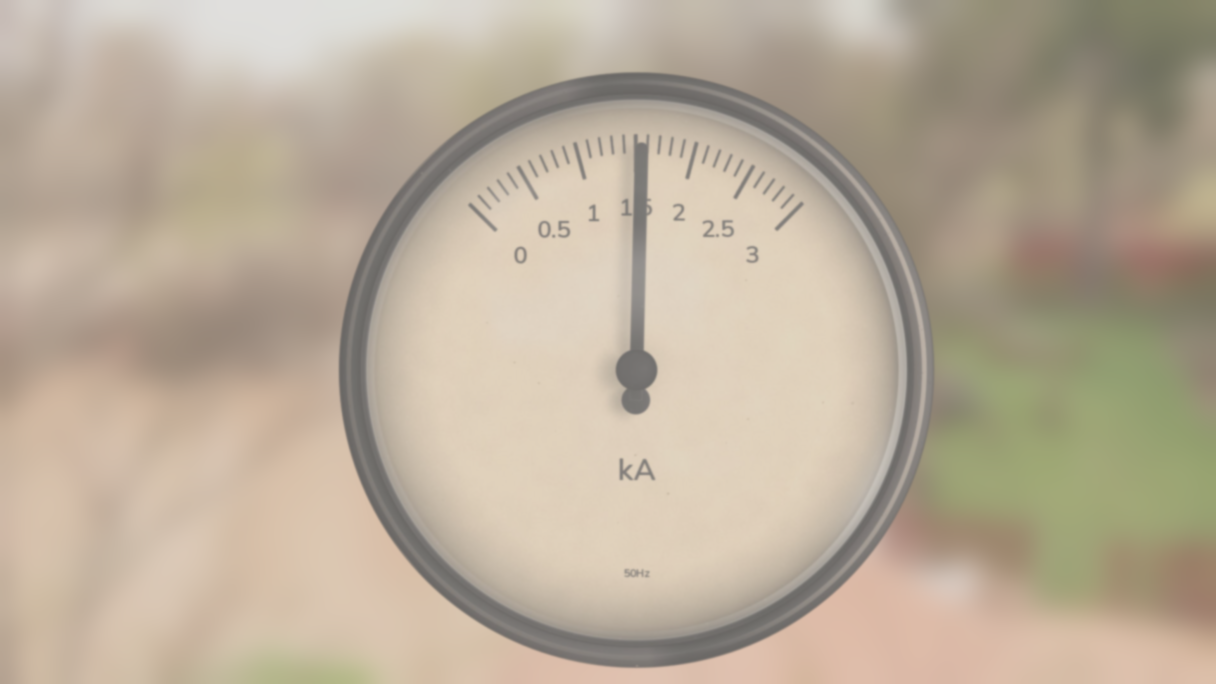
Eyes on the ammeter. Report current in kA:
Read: 1.55 kA
